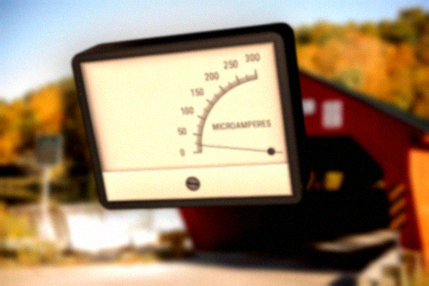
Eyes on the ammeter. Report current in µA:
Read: 25 µA
